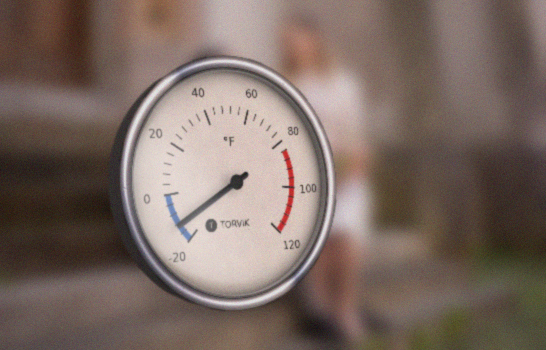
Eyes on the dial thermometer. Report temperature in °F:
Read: -12 °F
